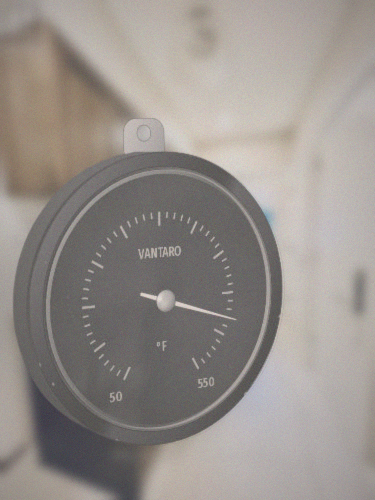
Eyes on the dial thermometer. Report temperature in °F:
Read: 480 °F
